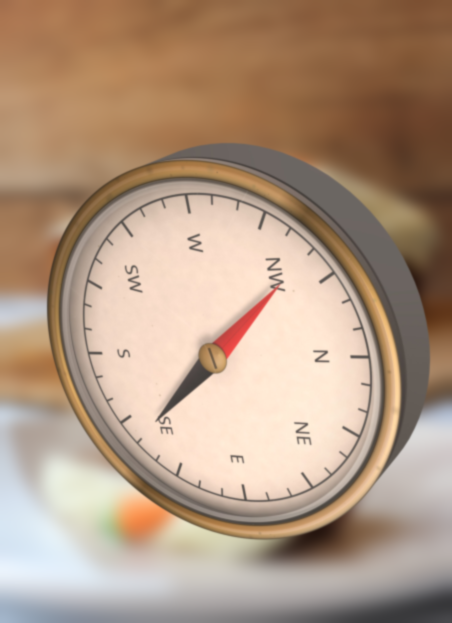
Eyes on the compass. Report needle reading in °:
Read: 320 °
